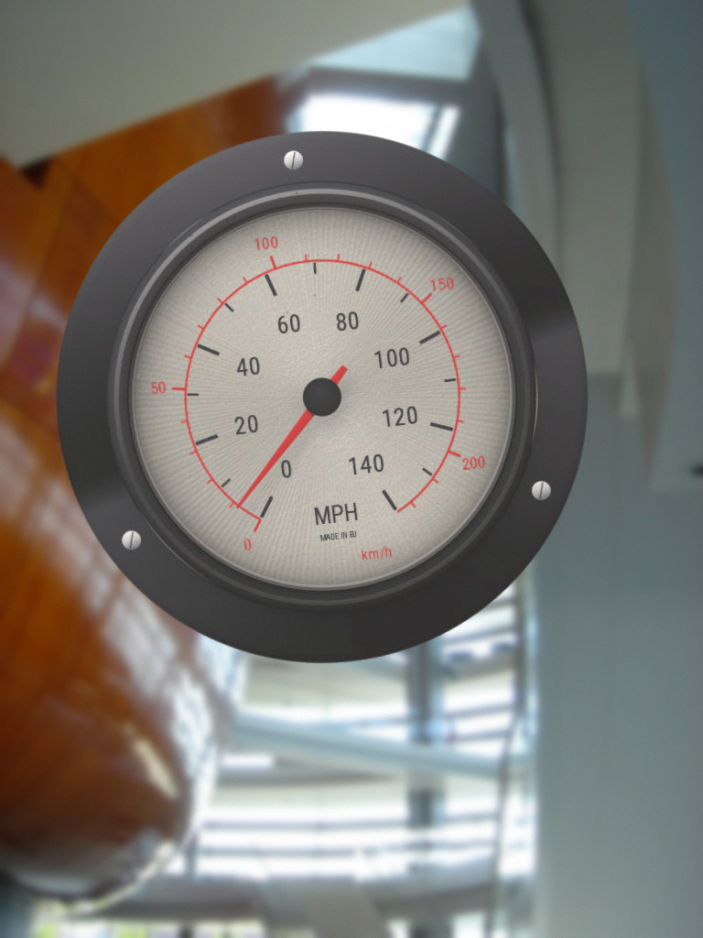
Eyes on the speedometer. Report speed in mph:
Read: 5 mph
